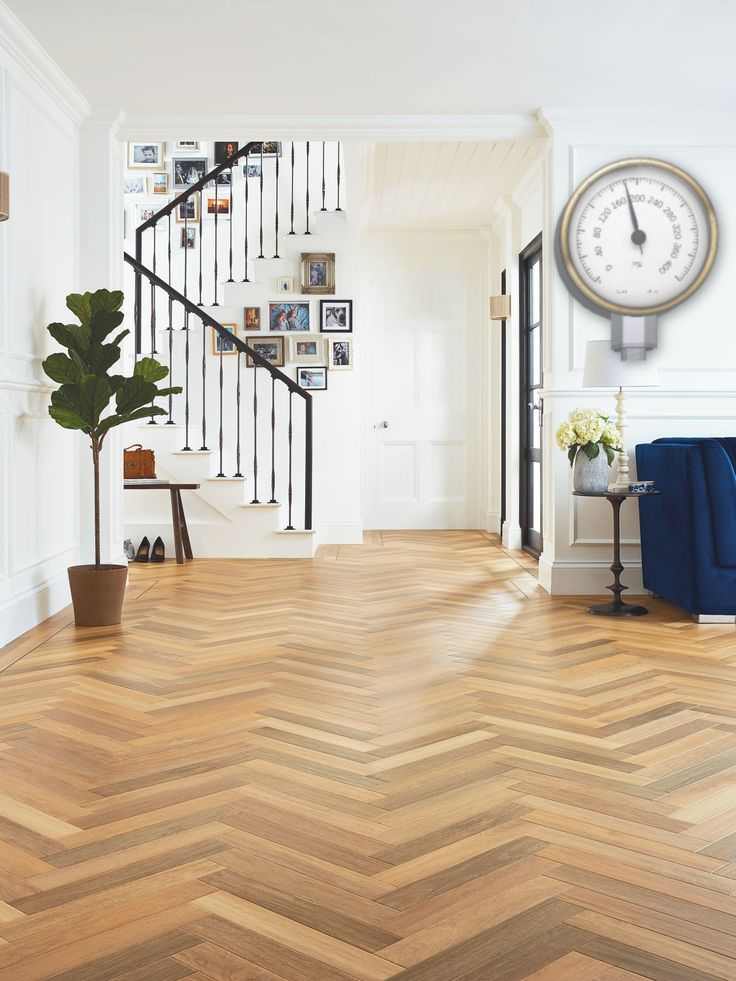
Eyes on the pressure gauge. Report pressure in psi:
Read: 180 psi
